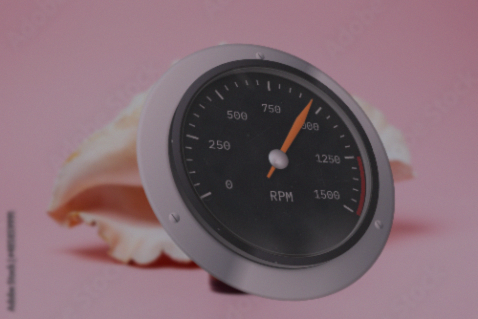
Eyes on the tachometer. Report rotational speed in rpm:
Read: 950 rpm
